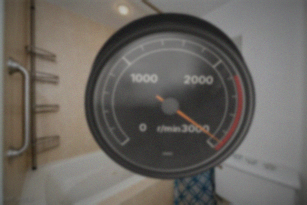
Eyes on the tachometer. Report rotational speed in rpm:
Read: 2900 rpm
